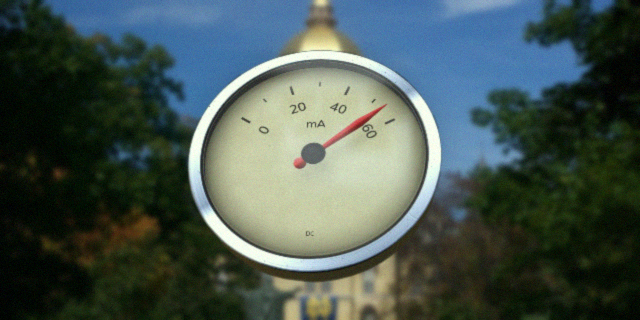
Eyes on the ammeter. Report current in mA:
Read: 55 mA
